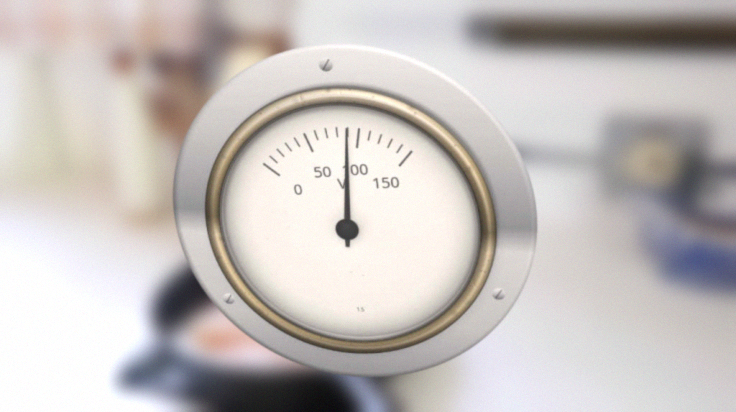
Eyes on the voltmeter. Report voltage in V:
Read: 90 V
